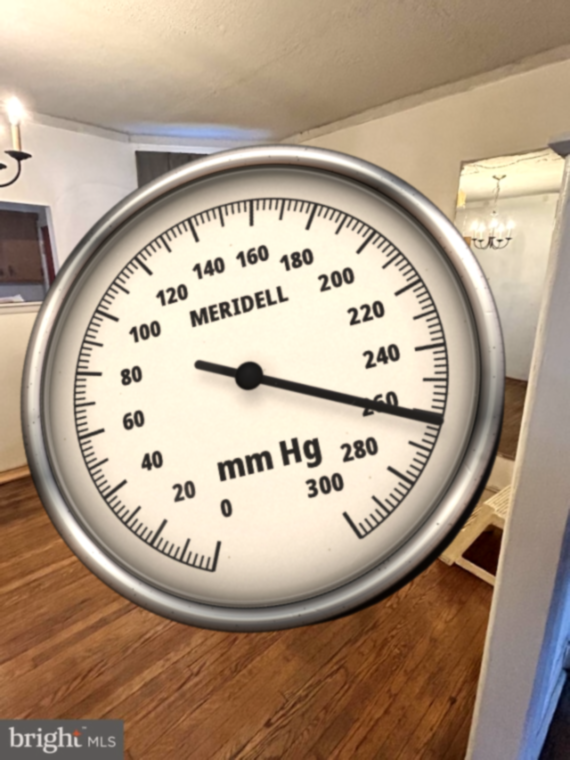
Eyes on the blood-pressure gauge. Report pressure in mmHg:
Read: 262 mmHg
